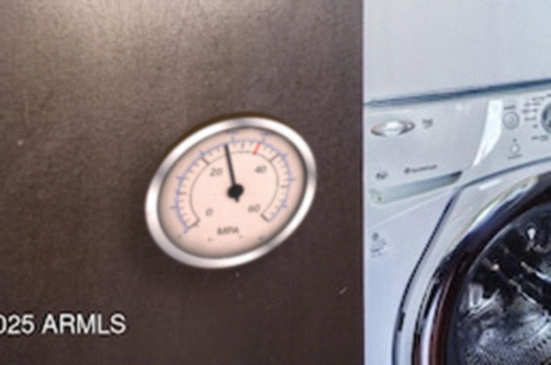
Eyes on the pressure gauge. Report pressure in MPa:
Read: 26 MPa
